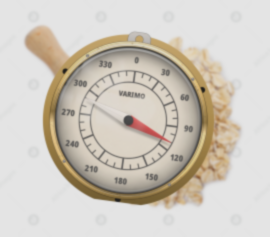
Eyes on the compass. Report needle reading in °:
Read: 110 °
